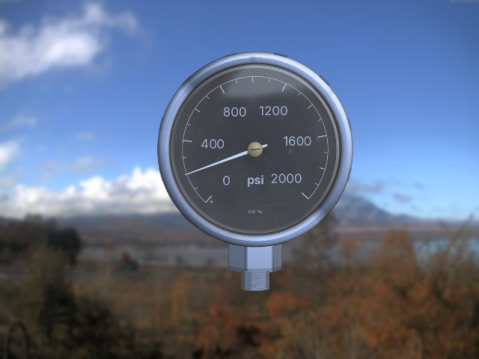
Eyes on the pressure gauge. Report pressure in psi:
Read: 200 psi
